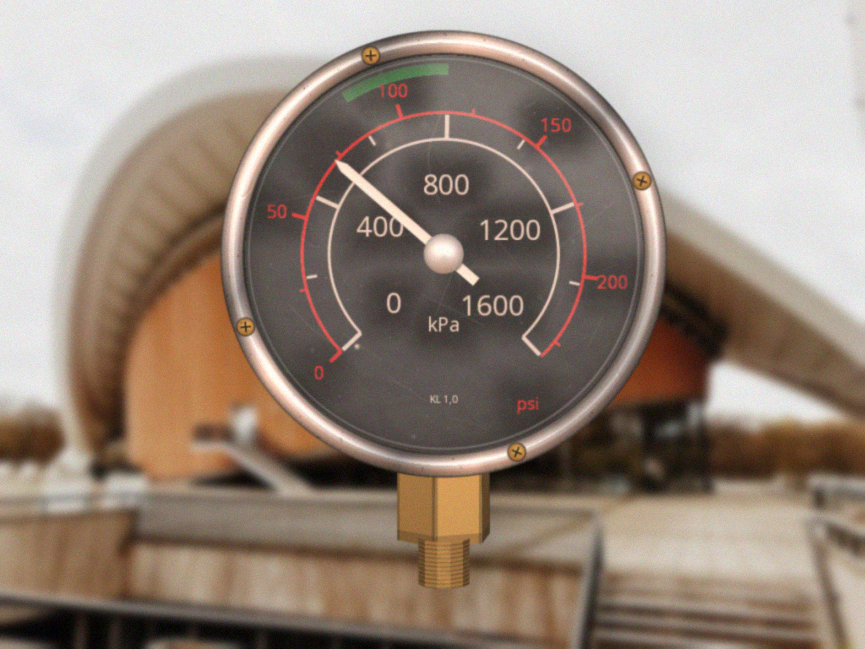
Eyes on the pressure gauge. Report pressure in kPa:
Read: 500 kPa
